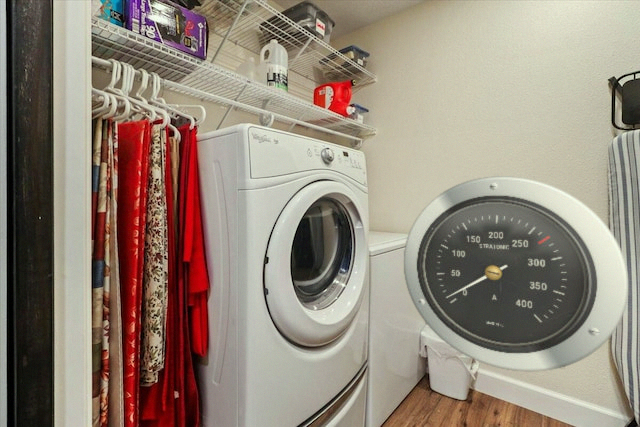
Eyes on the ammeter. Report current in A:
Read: 10 A
